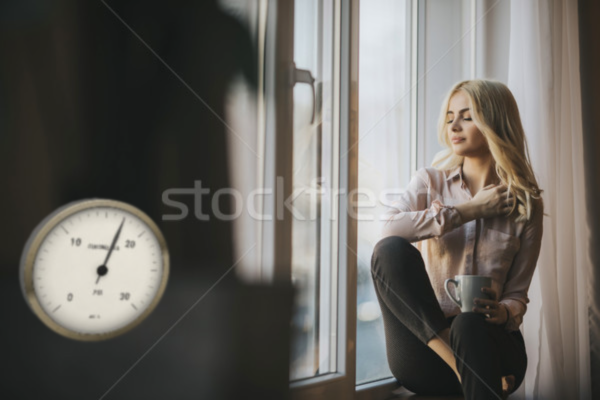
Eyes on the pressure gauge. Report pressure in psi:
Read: 17 psi
